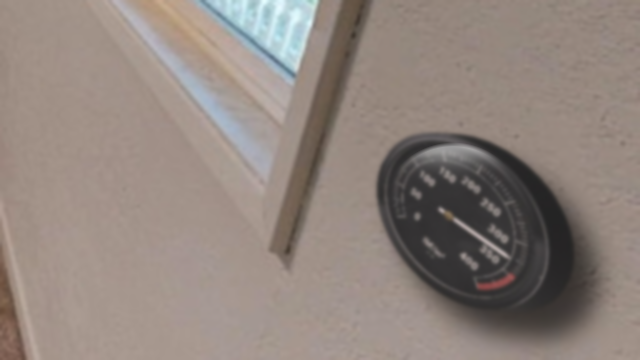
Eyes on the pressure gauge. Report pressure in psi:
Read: 325 psi
